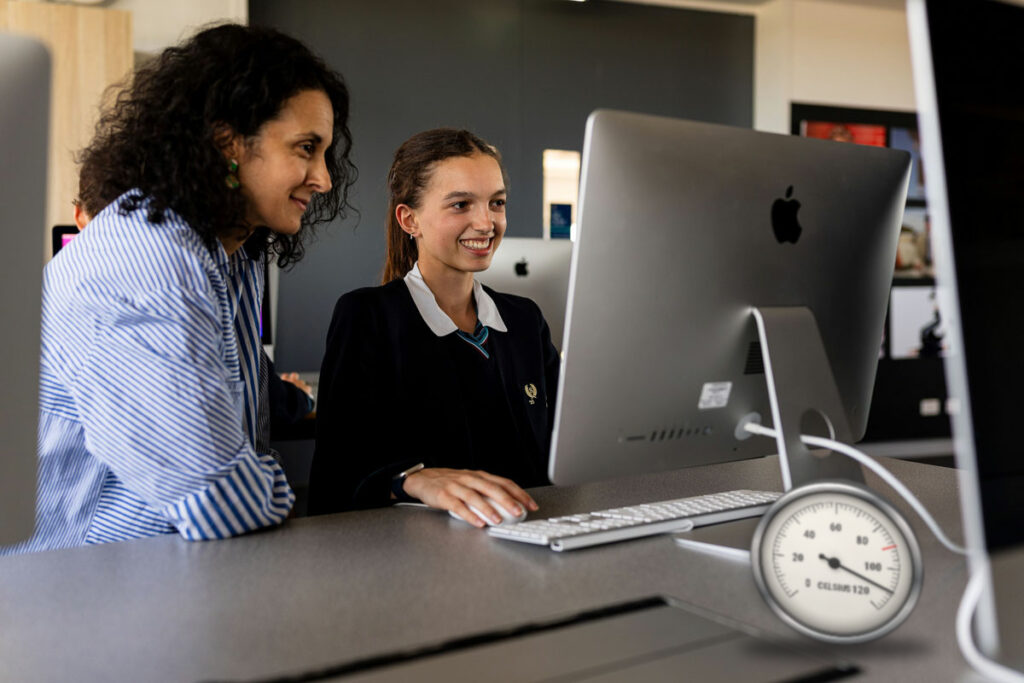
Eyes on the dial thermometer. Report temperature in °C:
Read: 110 °C
